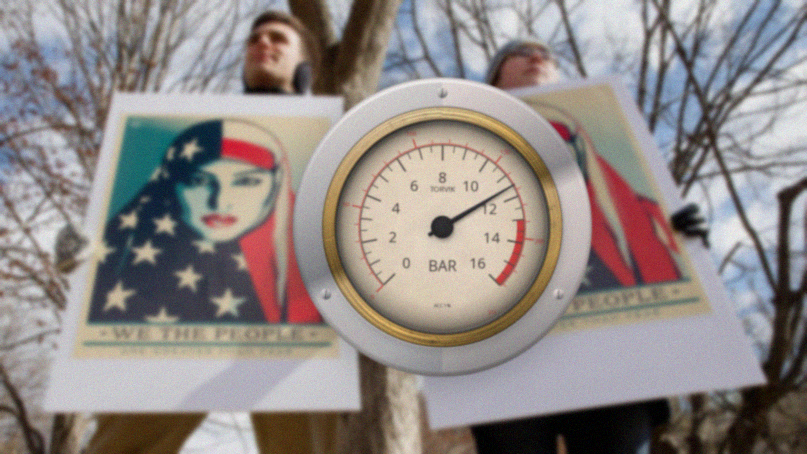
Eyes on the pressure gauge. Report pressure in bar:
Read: 11.5 bar
